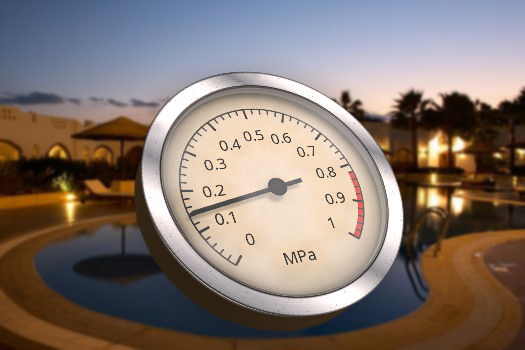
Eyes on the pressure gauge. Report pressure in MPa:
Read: 0.14 MPa
